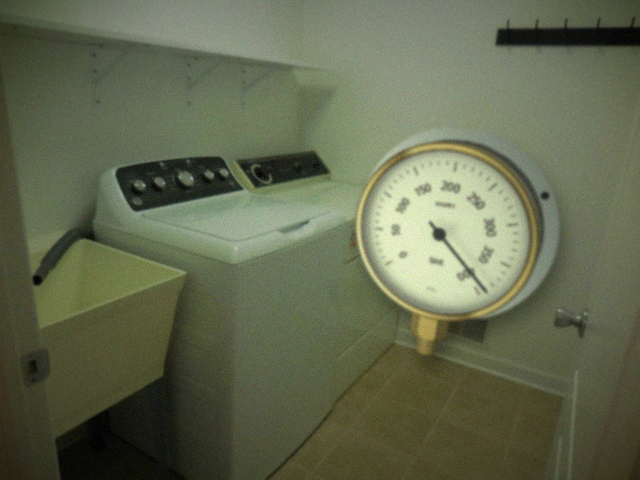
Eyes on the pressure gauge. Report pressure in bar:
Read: 390 bar
